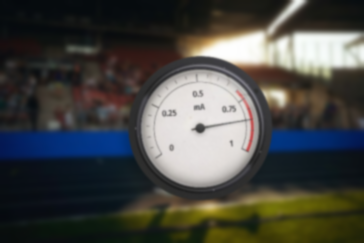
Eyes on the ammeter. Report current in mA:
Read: 0.85 mA
